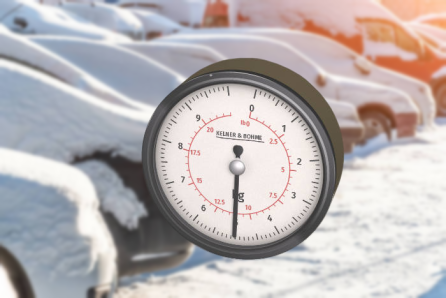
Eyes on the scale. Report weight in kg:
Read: 5 kg
